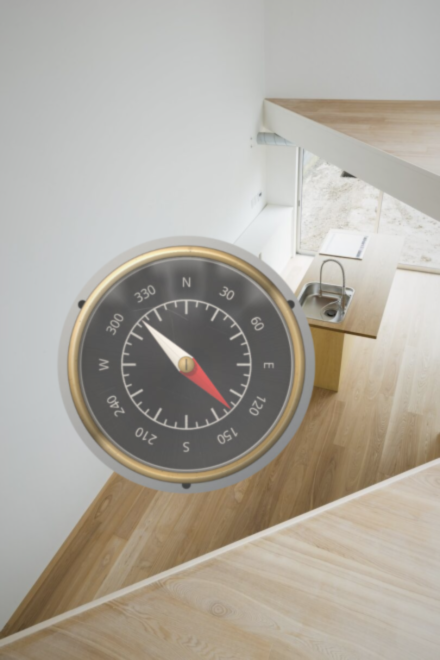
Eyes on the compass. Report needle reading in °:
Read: 135 °
